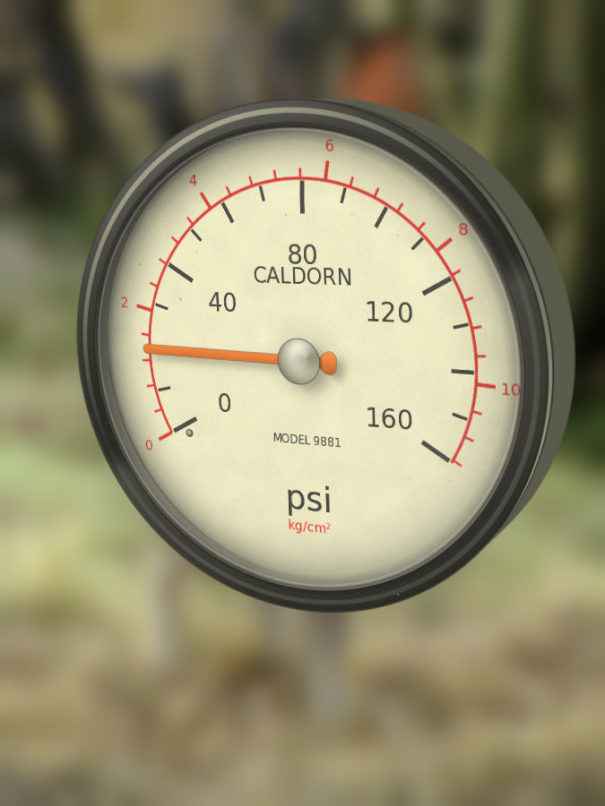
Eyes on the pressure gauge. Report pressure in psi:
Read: 20 psi
